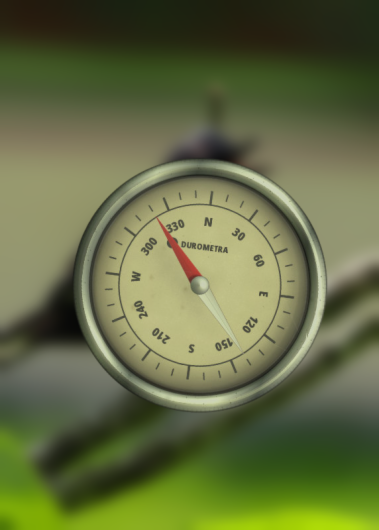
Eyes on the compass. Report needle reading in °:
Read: 320 °
